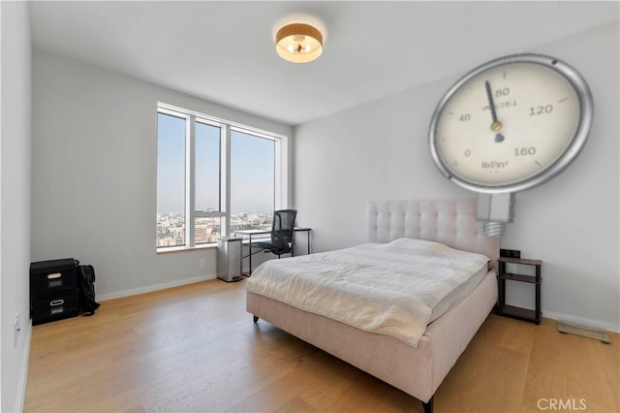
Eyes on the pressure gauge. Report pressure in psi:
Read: 70 psi
